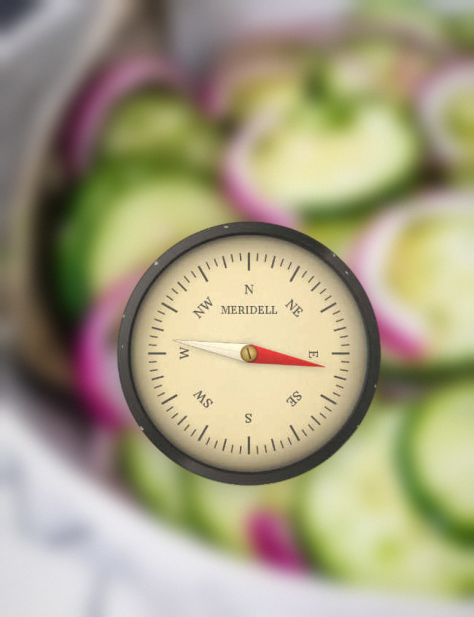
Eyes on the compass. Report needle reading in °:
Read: 100 °
